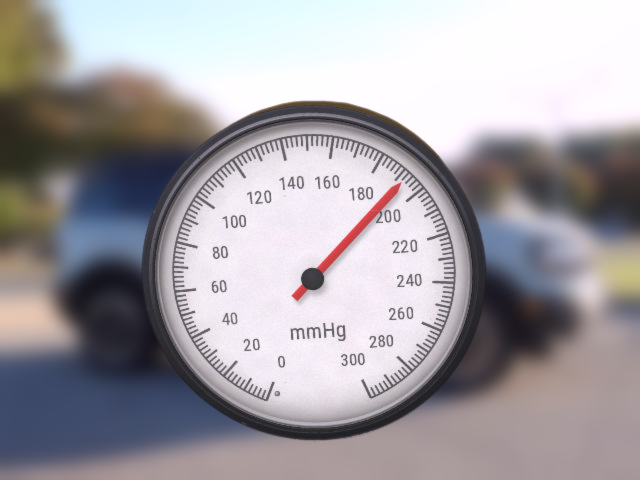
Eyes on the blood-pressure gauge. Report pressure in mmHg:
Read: 192 mmHg
